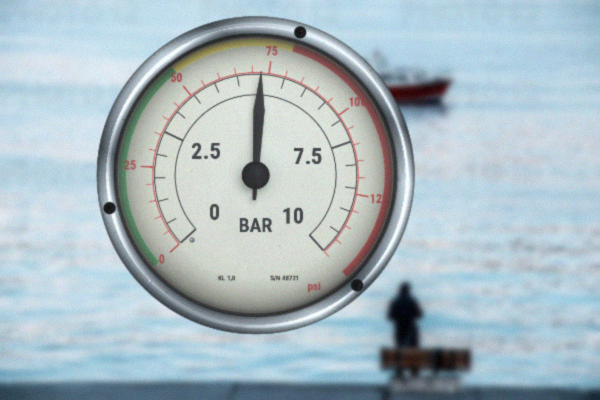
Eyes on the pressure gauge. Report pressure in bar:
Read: 5 bar
